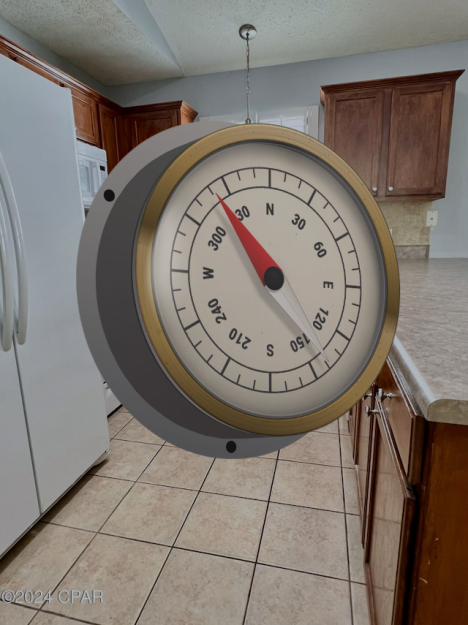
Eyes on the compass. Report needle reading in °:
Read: 320 °
